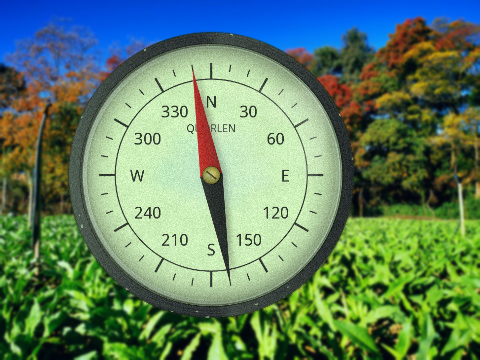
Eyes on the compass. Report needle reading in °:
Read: 350 °
